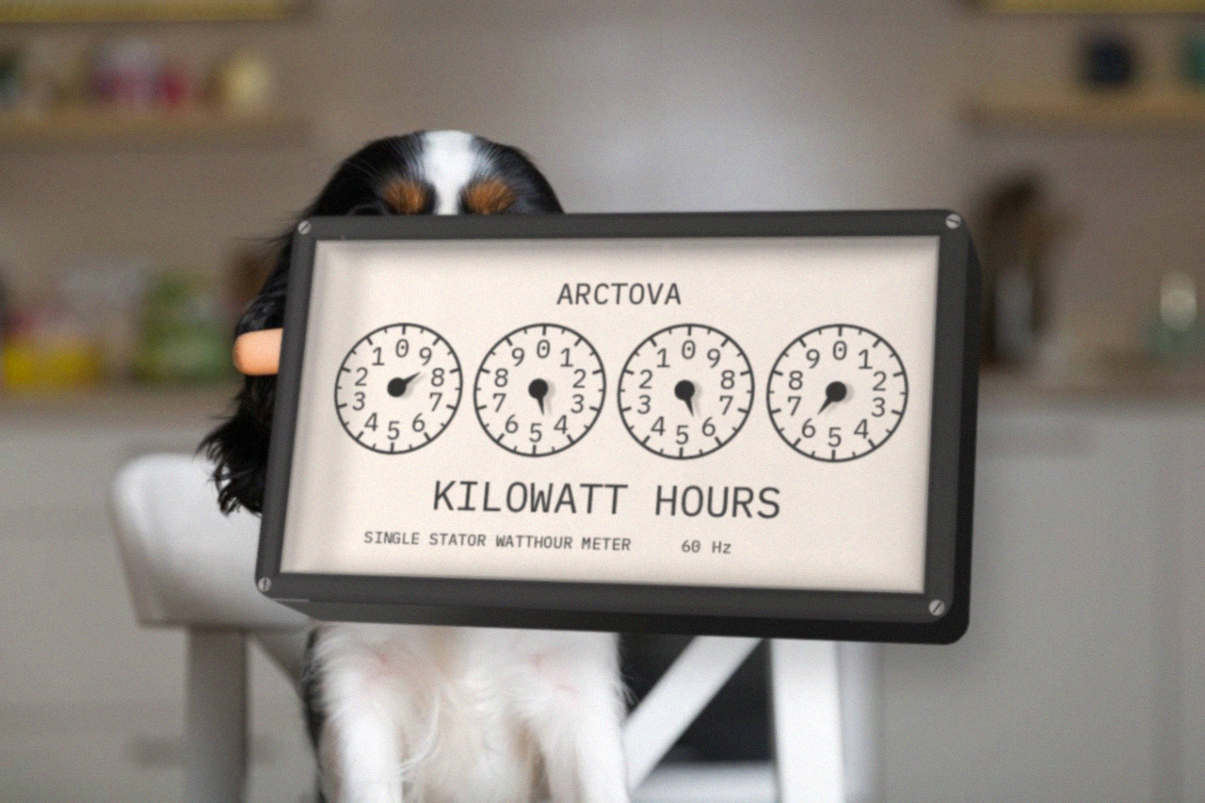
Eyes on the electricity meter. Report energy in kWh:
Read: 8456 kWh
